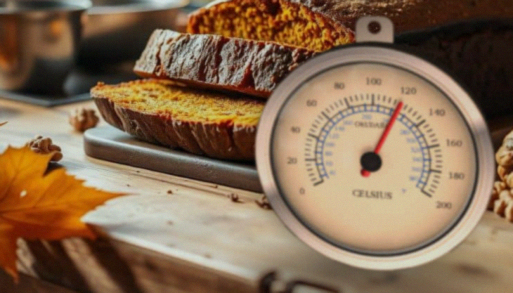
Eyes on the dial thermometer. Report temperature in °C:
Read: 120 °C
